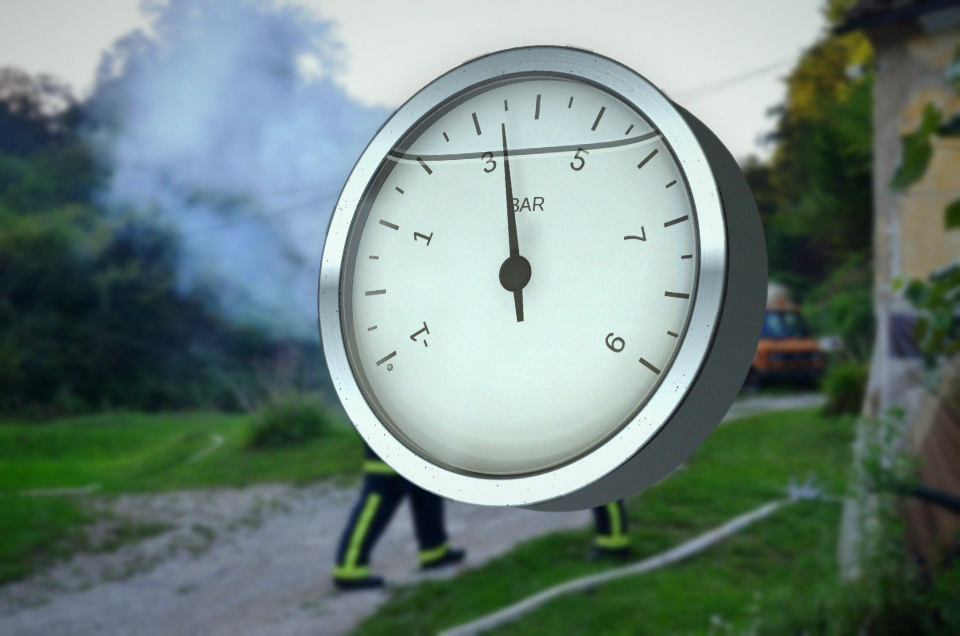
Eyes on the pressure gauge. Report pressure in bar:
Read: 3.5 bar
